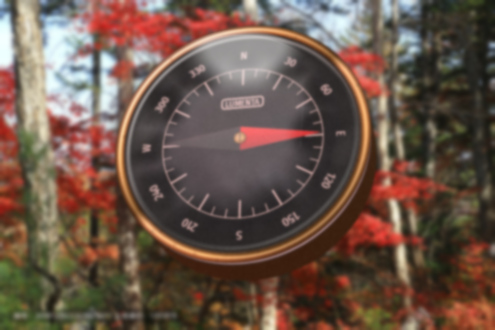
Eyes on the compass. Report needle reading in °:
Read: 90 °
